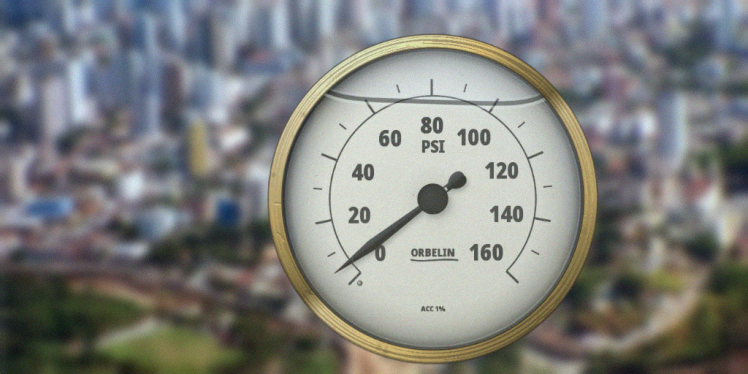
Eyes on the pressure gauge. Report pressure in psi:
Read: 5 psi
